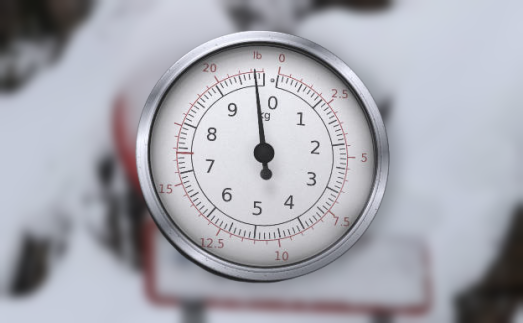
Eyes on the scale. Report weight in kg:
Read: 9.8 kg
